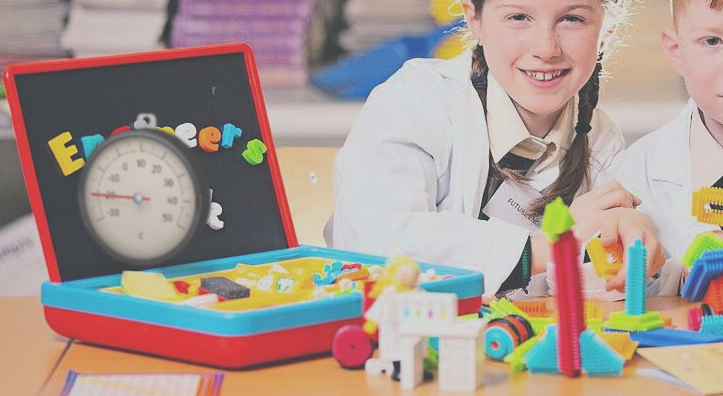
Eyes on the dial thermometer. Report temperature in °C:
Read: -20 °C
